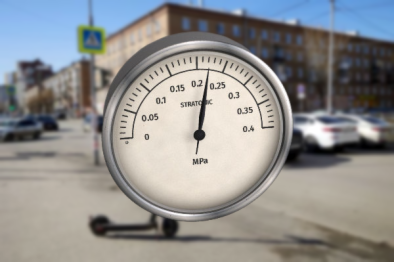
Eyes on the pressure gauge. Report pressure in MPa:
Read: 0.22 MPa
